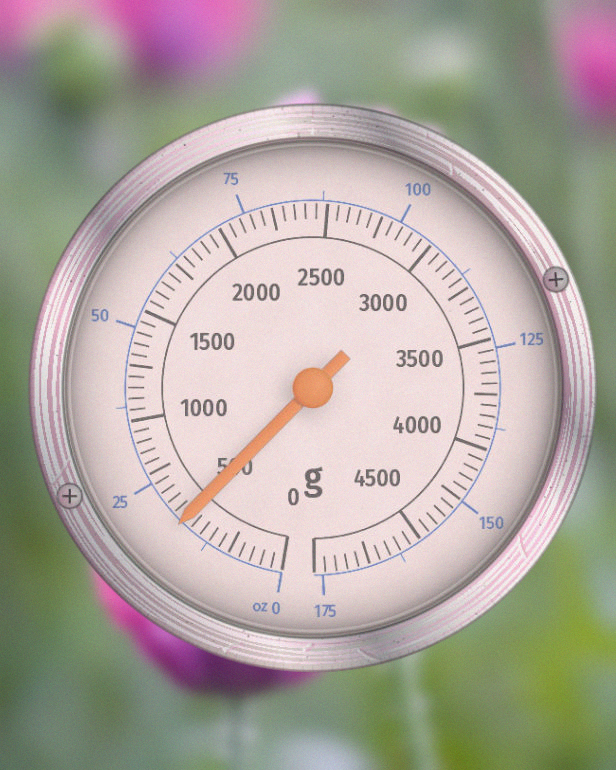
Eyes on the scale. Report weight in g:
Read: 500 g
